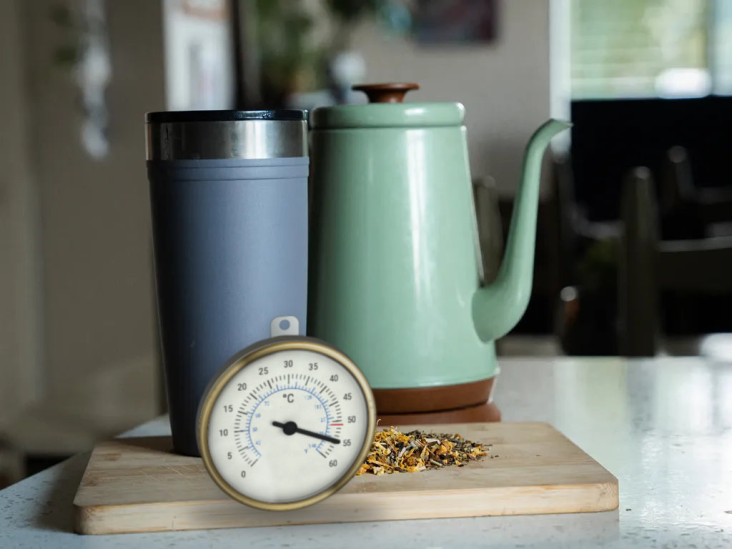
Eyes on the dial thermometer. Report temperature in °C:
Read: 55 °C
